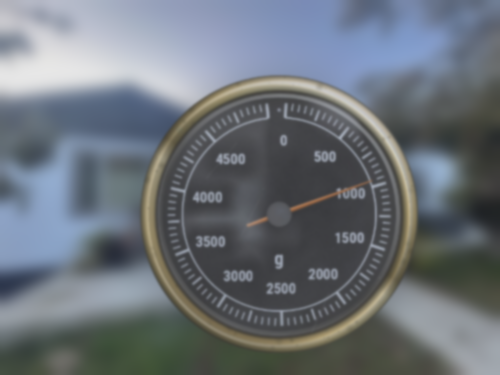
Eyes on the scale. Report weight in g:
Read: 950 g
